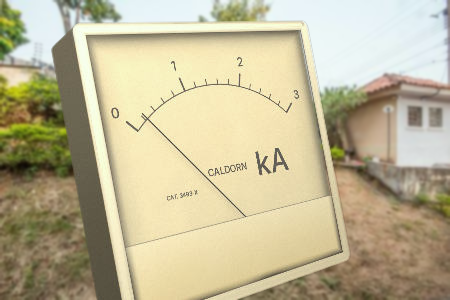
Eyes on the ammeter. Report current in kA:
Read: 0.2 kA
